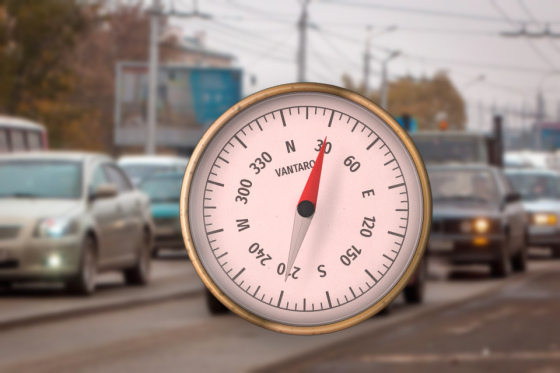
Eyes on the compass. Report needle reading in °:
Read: 30 °
